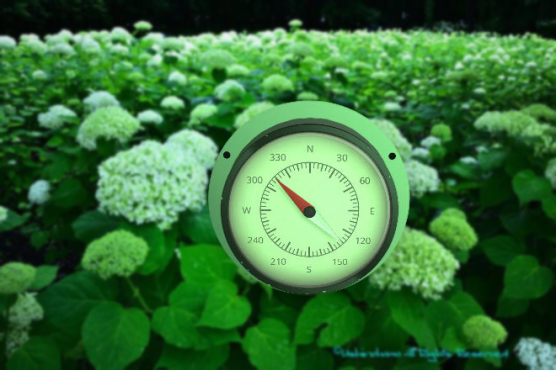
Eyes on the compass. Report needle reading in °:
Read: 315 °
